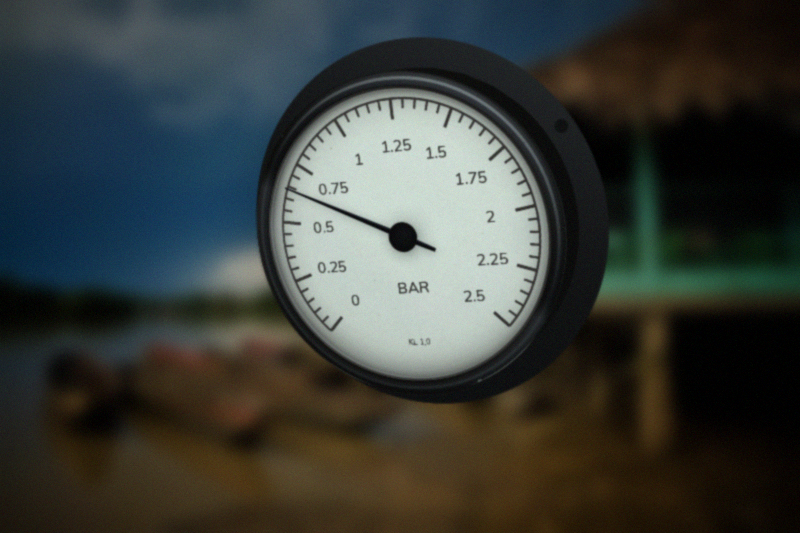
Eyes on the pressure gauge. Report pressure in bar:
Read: 0.65 bar
